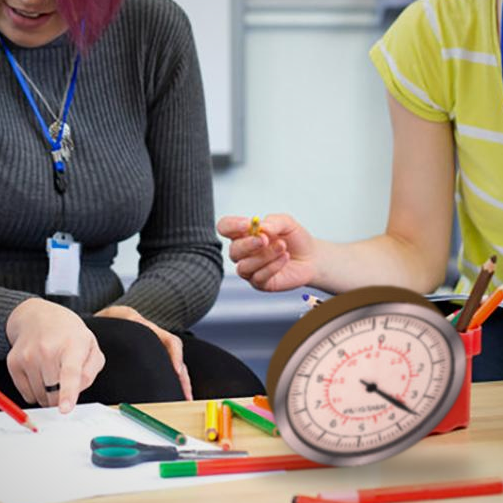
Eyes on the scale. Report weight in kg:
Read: 3.5 kg
